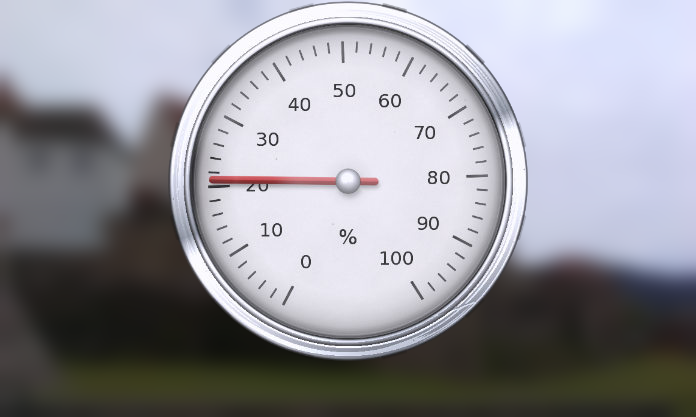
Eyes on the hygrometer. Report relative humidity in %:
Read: 21 %
